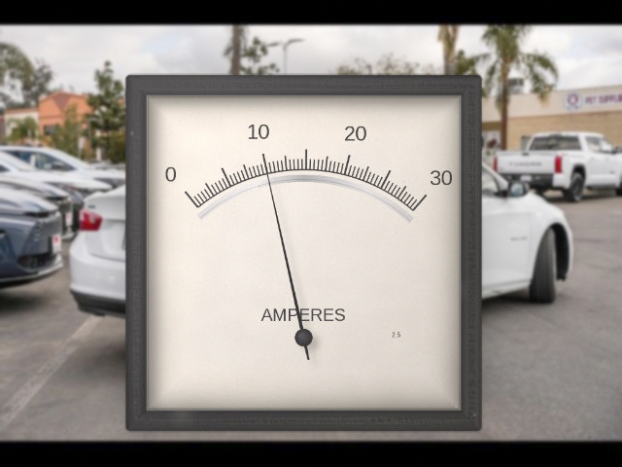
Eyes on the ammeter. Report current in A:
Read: 10 A
